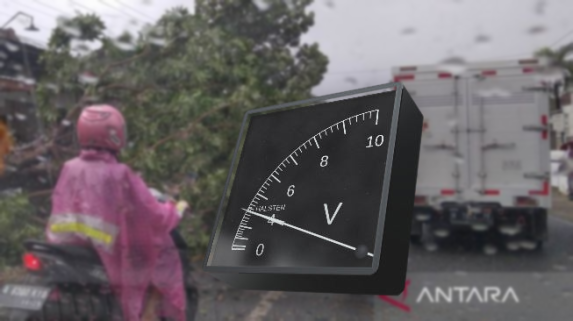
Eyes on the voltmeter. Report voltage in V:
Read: 4 V
